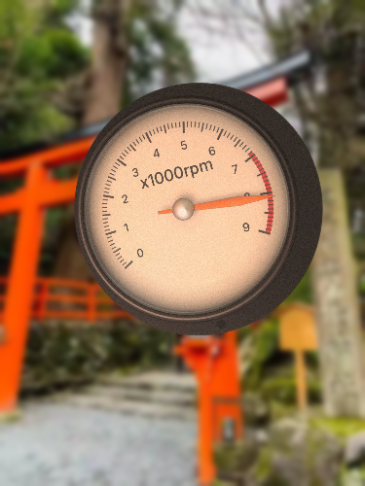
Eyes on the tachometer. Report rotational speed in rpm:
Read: 8100 rpm
